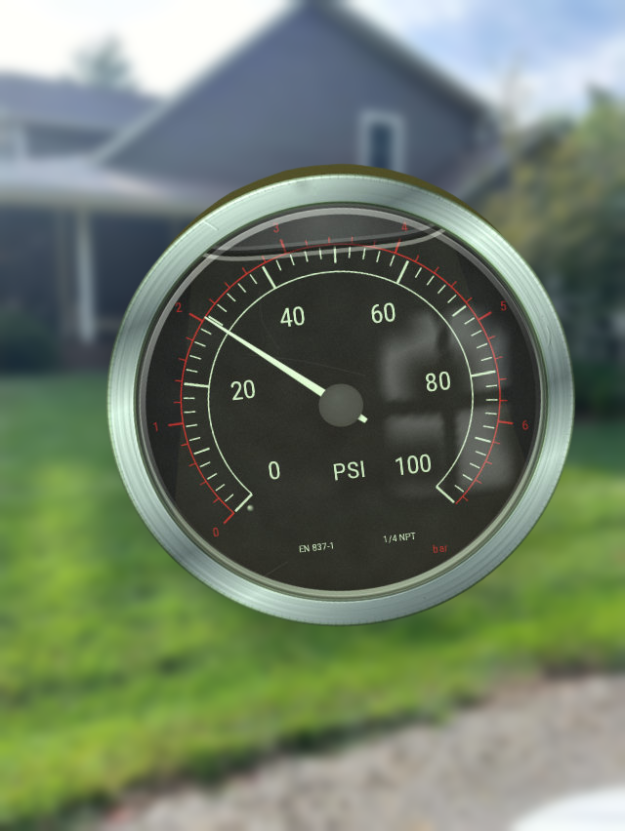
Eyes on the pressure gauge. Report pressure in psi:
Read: 30 psi
